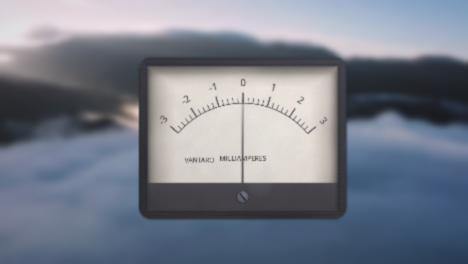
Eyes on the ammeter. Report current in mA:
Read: 0 mA
